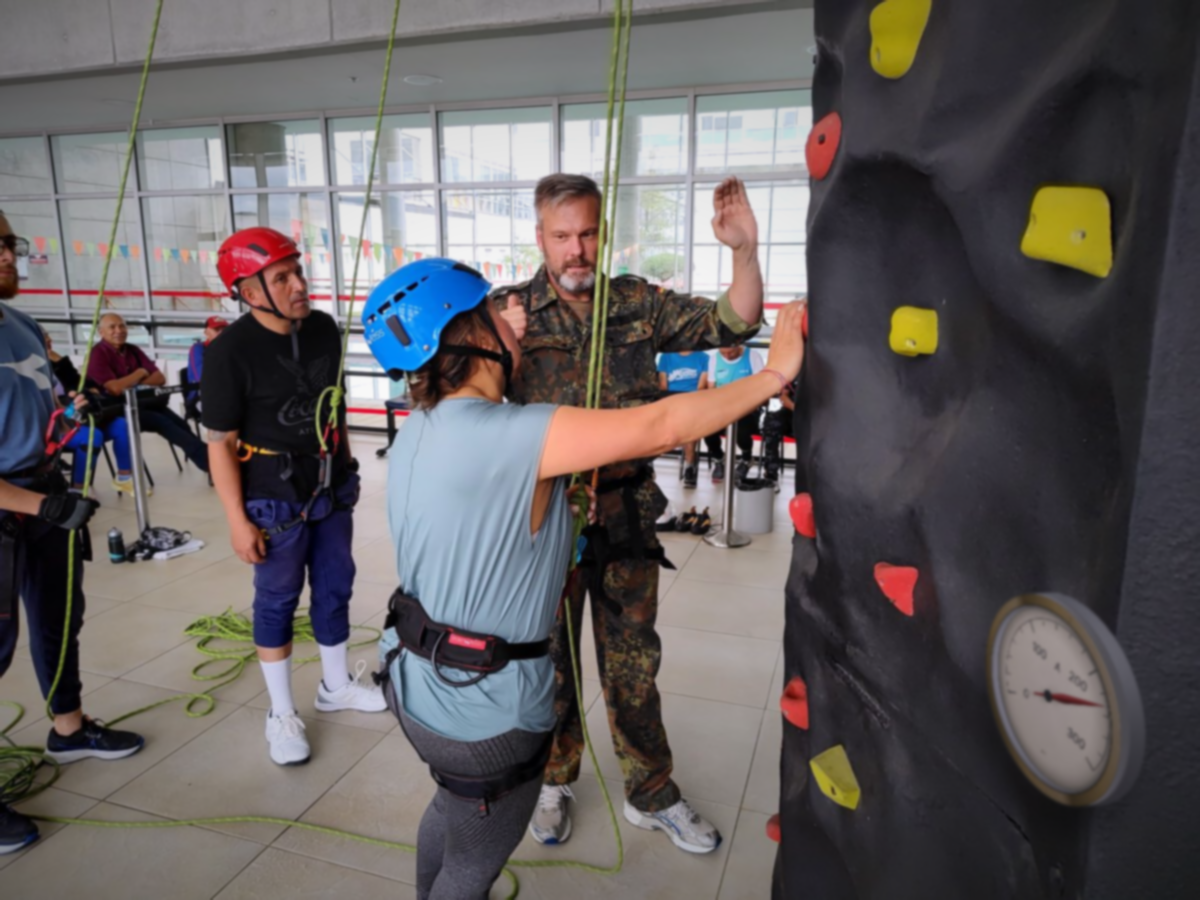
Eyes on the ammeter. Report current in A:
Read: 230 A
